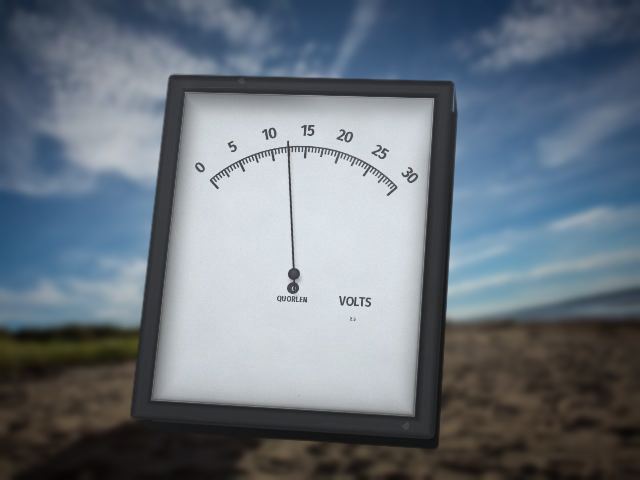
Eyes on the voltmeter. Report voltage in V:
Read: 12.5 V
